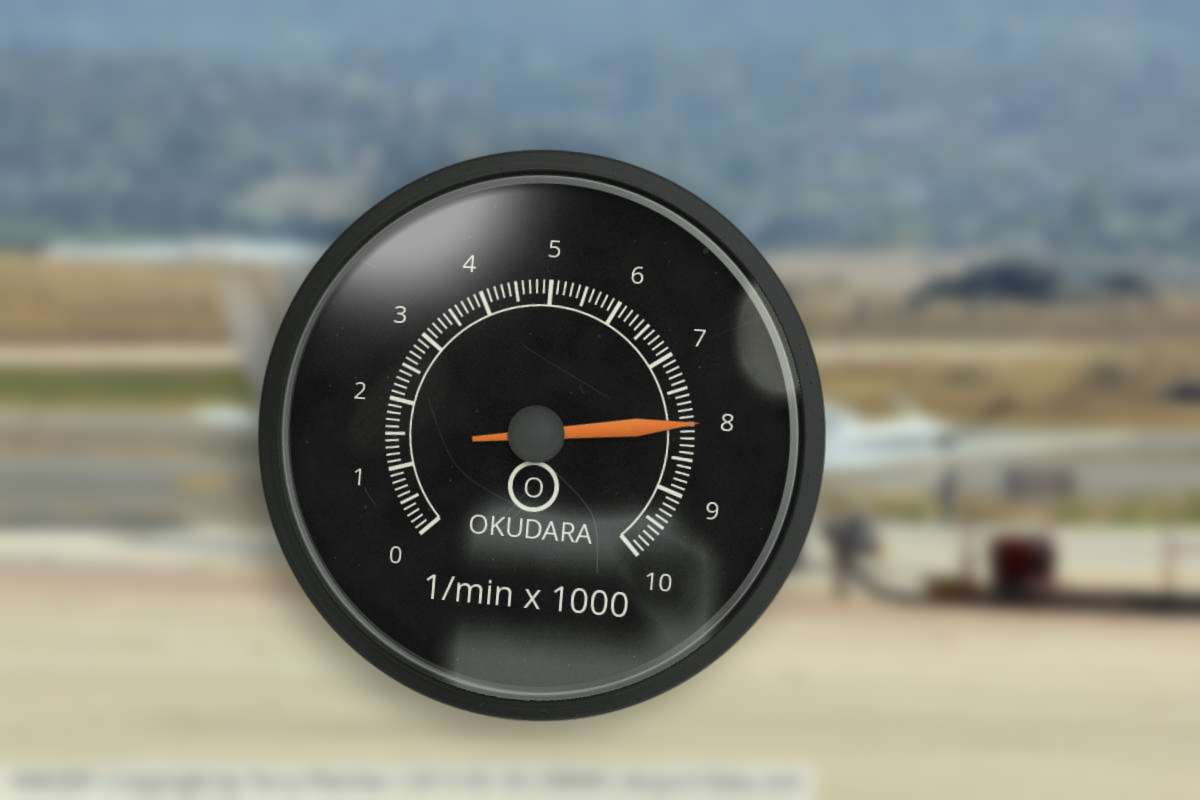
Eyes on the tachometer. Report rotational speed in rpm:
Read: 8000 rpm
